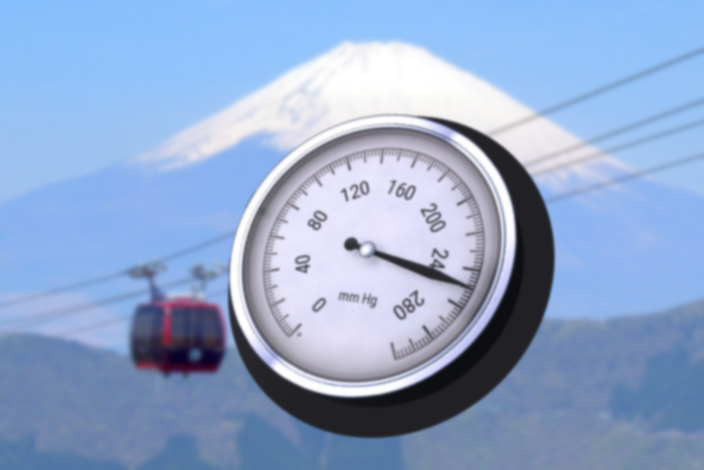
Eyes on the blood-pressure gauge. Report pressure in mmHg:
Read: 250 mmHg
